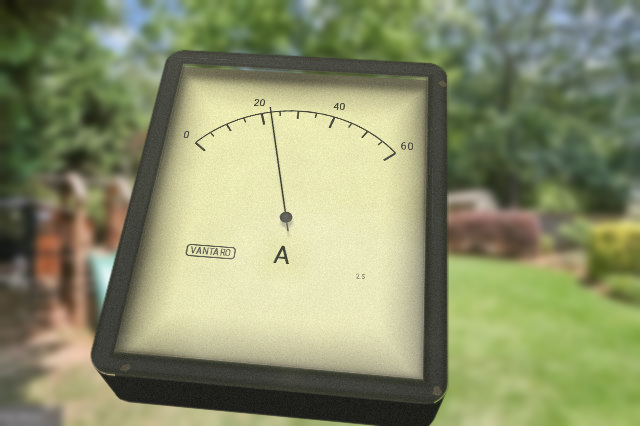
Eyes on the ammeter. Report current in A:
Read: 22.5 A
